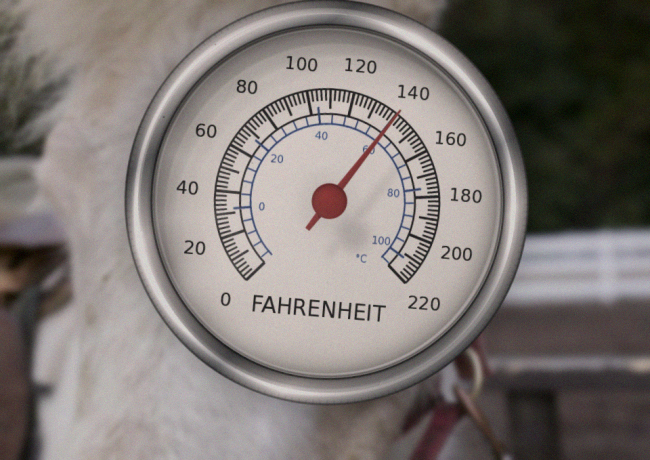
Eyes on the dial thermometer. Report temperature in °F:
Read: 140 °F
